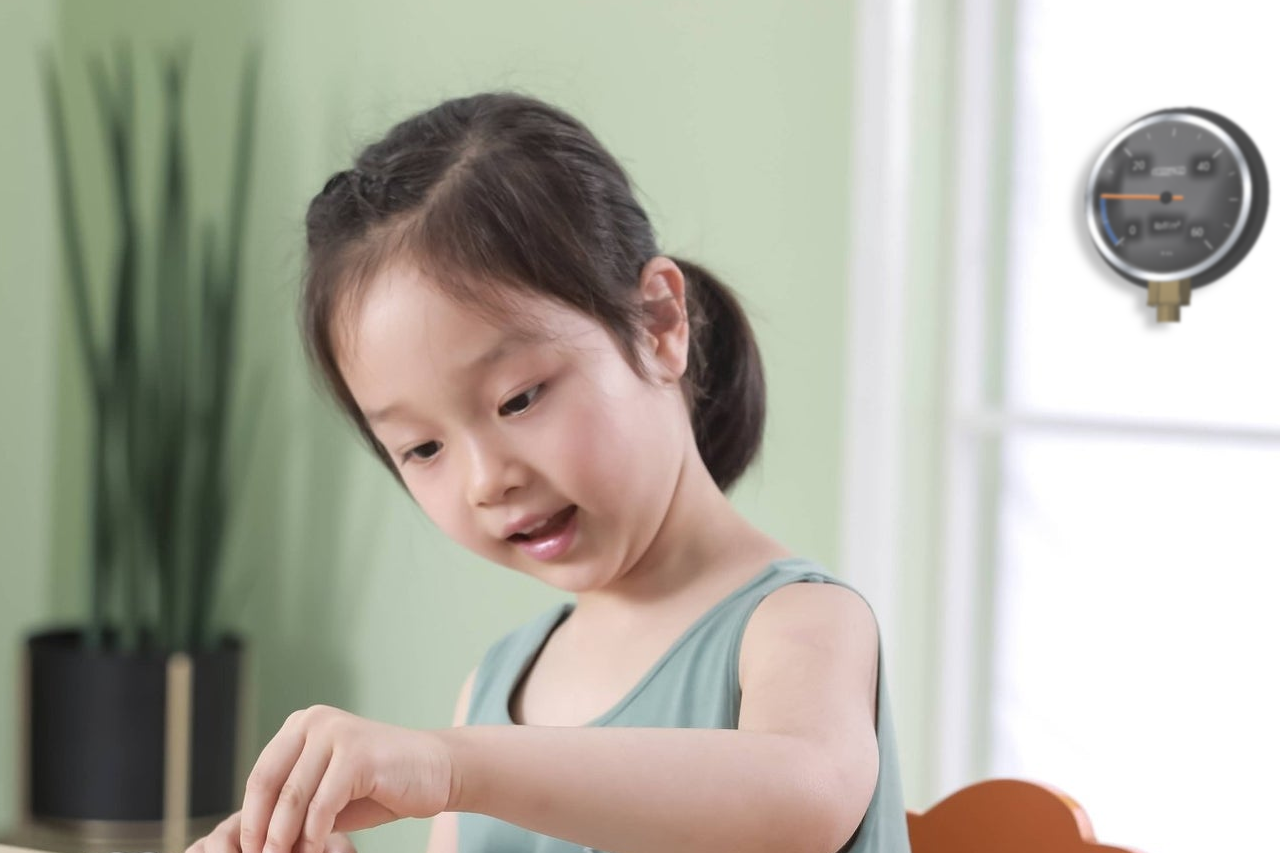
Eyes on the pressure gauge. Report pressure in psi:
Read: 10 psi
